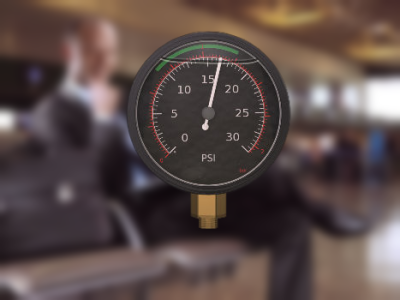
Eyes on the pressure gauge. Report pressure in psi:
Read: 16.5 psi
